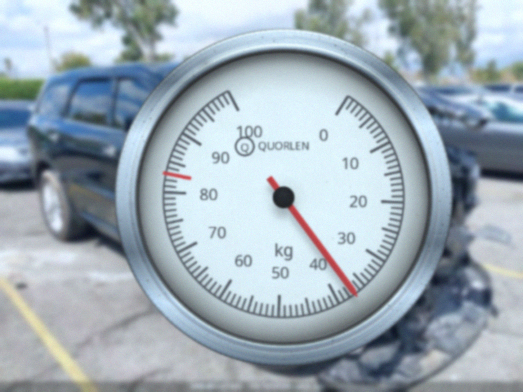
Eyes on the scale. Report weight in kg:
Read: 37 kg
